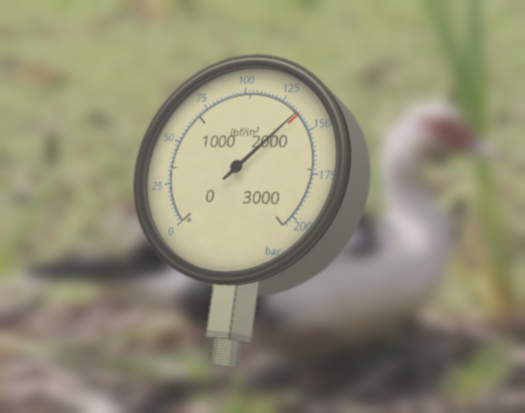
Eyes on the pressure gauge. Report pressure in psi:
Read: 2000 psi
